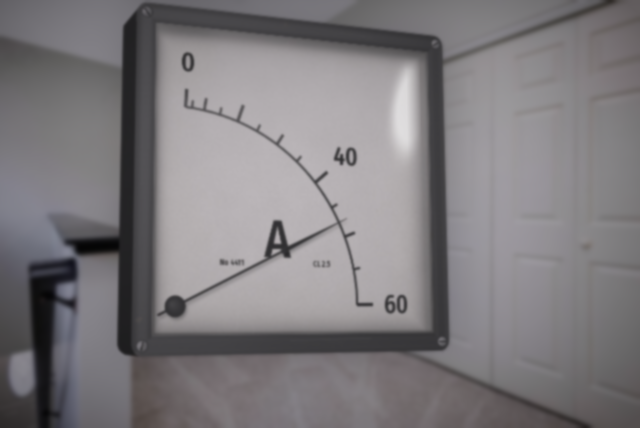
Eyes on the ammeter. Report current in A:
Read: 47.5 A
